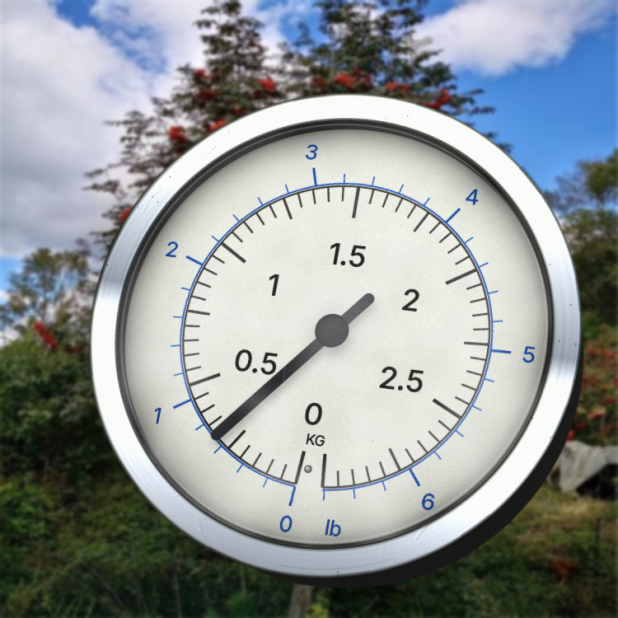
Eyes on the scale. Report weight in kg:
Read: 0.3 kg
